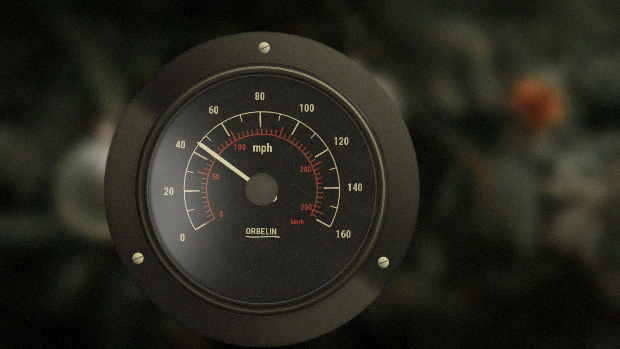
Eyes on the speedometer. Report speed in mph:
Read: 45 mph
